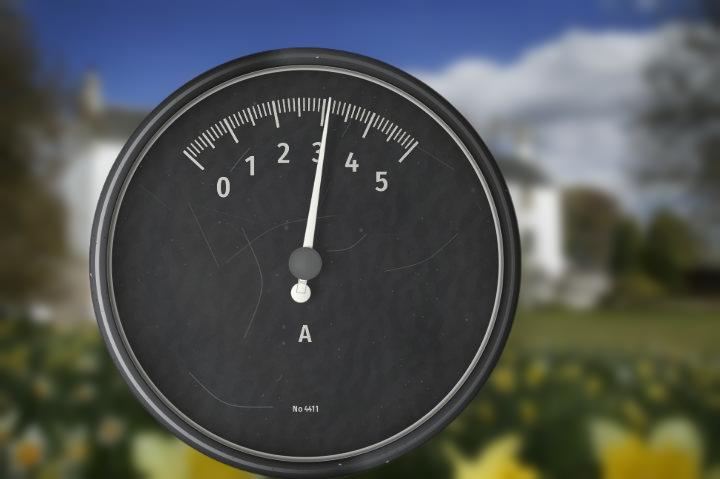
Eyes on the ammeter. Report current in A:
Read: 3.1 A
